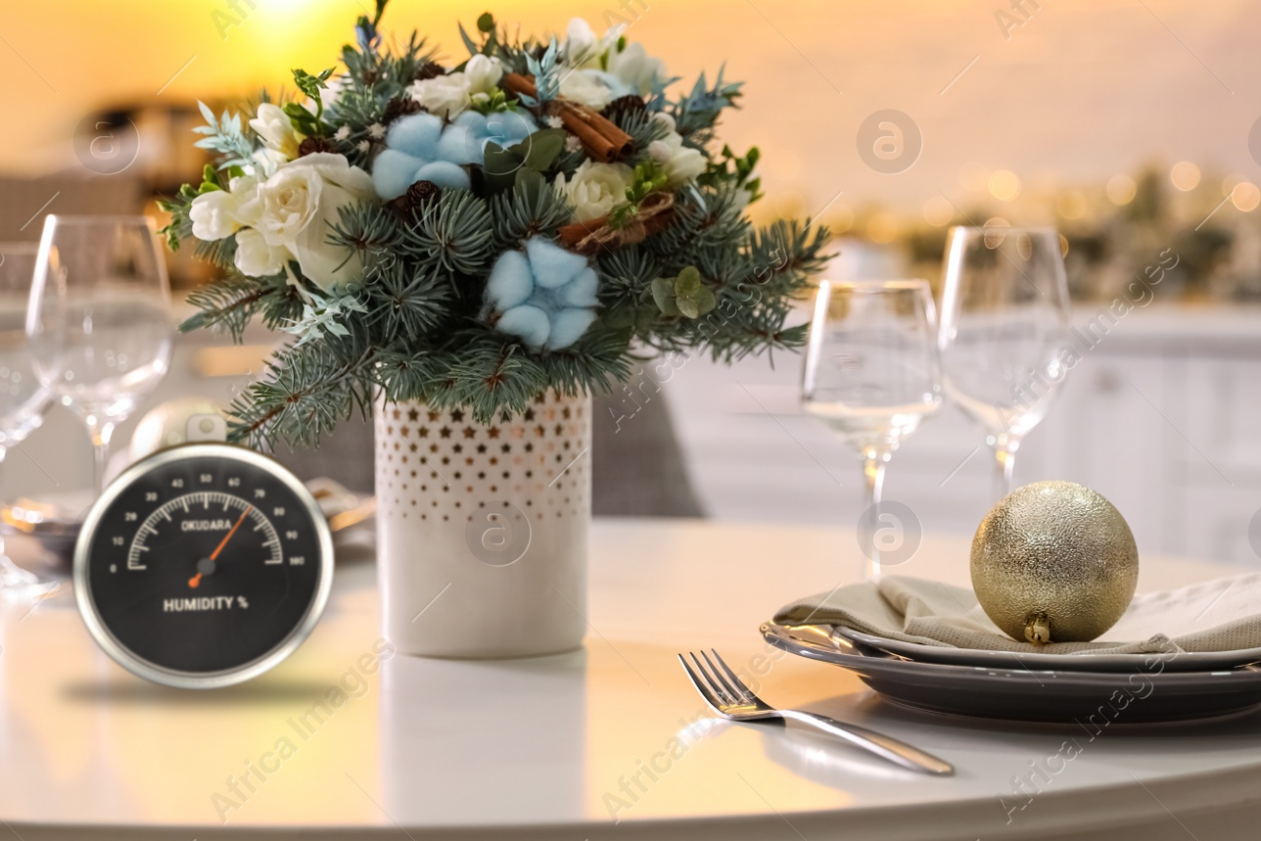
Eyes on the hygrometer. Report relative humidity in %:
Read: 70 %
